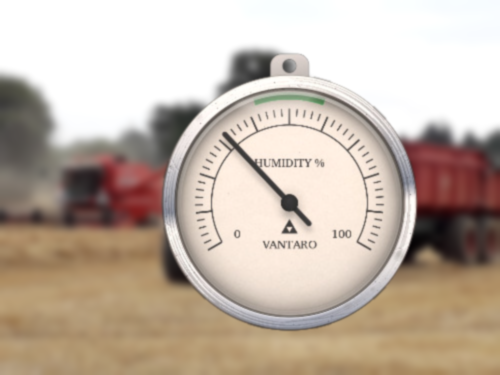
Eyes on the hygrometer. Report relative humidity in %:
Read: 32 %
